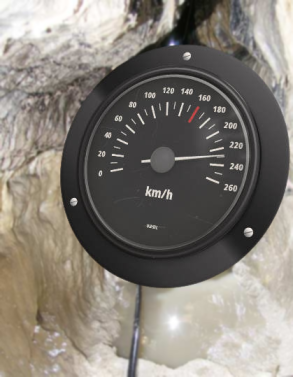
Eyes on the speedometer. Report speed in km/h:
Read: 230 km/h
